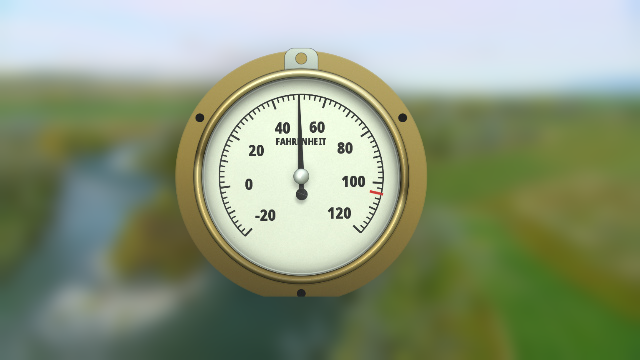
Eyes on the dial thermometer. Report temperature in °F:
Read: 50 °F
